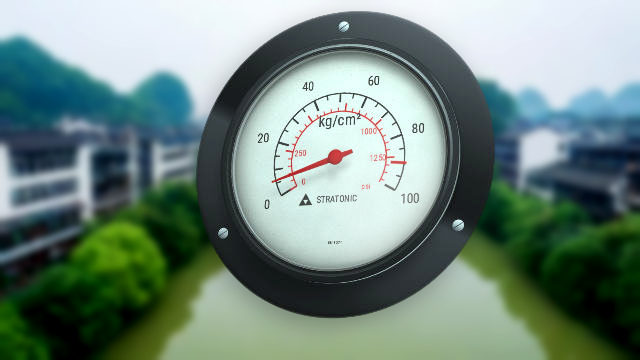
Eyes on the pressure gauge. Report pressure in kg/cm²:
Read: 5 kg/cm²
